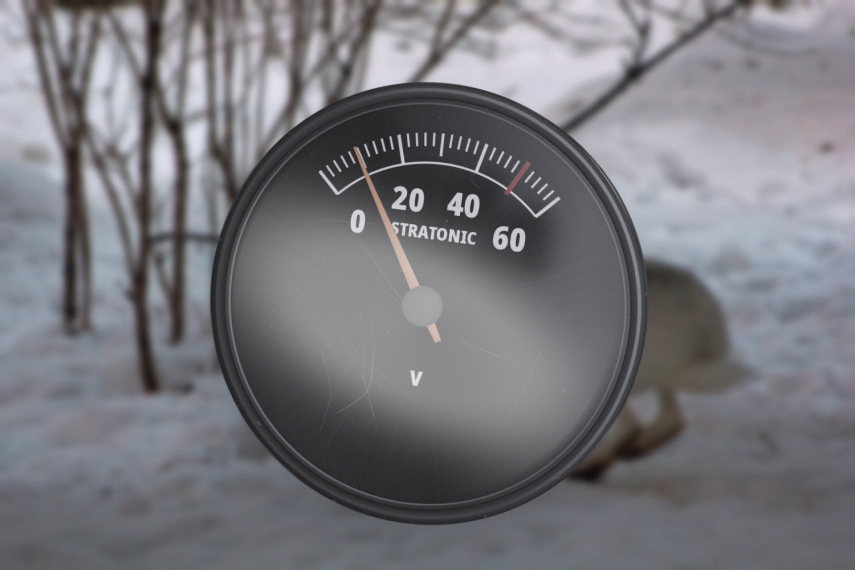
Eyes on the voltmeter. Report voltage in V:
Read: 10 V
